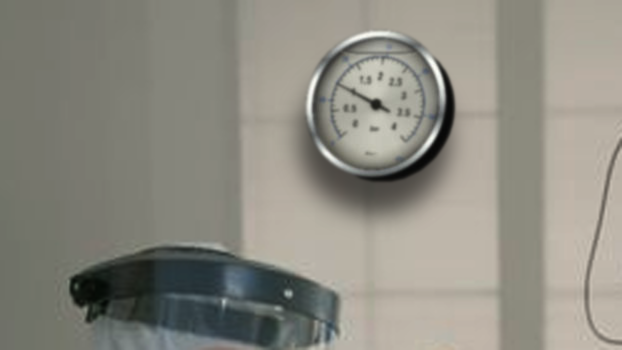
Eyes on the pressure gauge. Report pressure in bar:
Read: 1 bar
